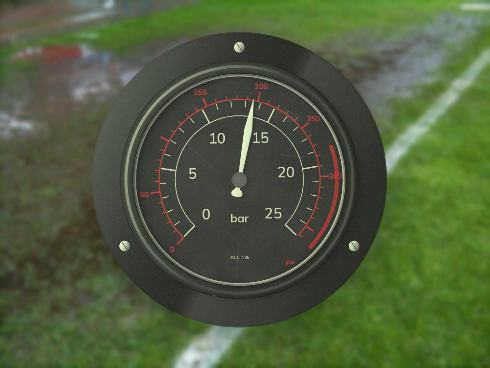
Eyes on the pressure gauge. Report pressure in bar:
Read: 13.5 bar
